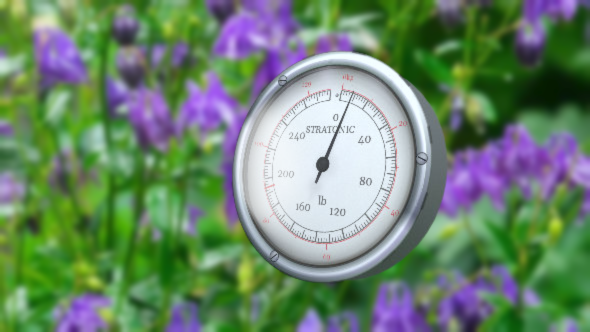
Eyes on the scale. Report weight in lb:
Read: 10 lb
